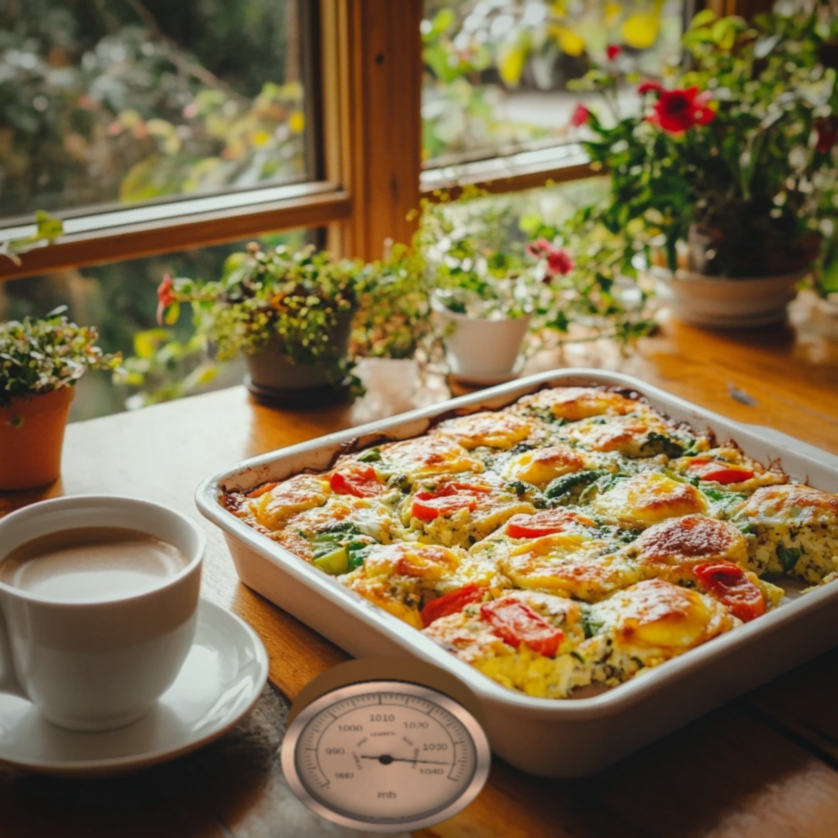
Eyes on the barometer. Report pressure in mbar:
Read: 1035 mbar
